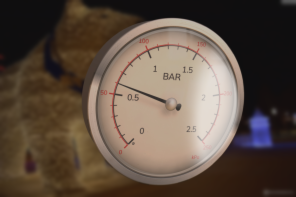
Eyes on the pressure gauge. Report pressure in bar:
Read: 0.6 bar
